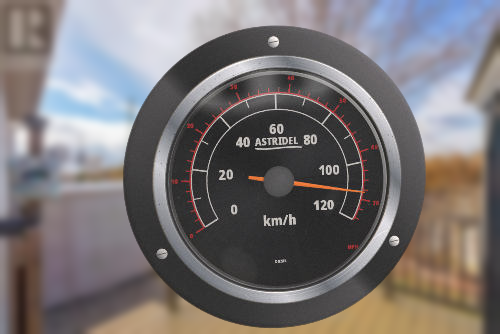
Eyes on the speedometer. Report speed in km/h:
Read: 110 km/h
